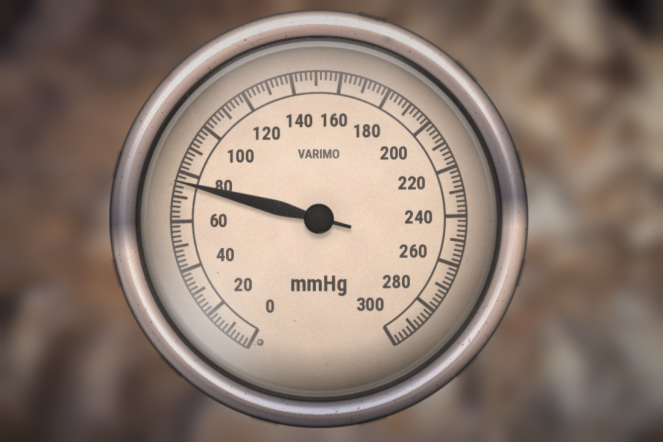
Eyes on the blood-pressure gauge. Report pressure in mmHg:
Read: 76 mmHg
